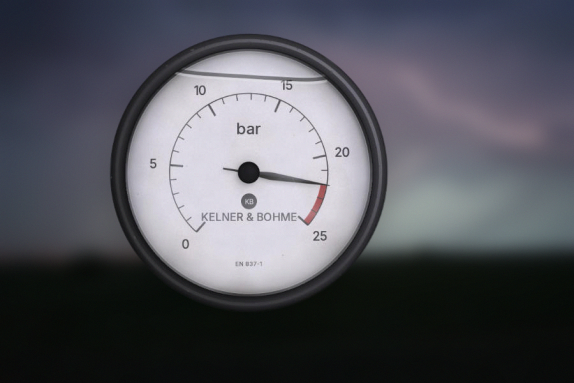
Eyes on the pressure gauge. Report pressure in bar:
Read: 22 bar
